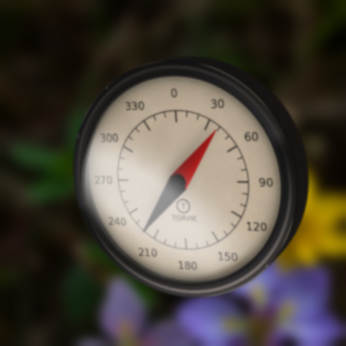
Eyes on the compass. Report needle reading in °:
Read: 40 °
